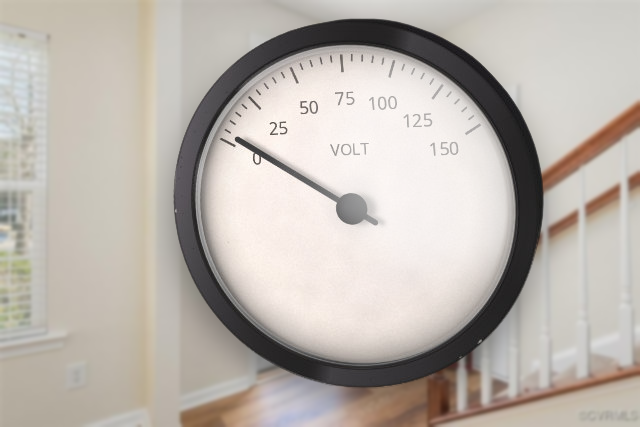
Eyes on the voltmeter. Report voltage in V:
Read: 5 V
